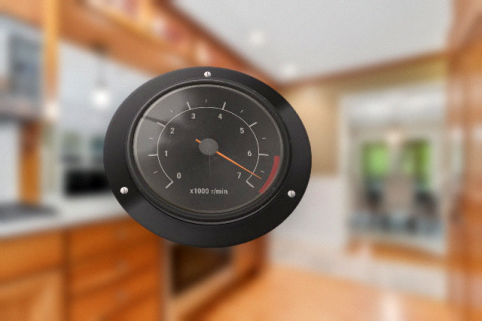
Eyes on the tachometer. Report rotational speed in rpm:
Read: 6750 rpm
